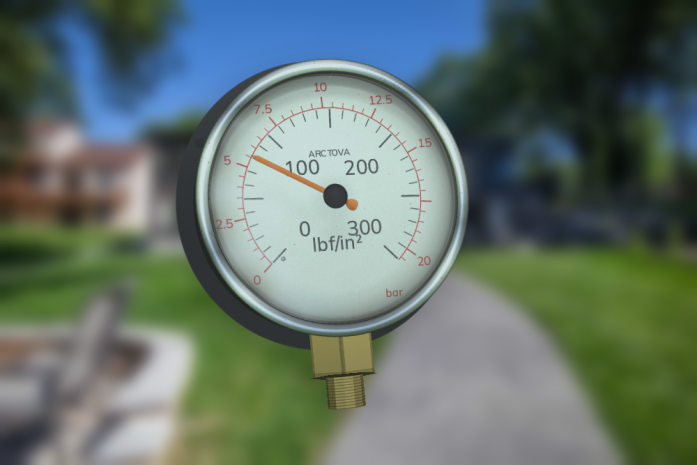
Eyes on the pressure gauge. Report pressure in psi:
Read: 80 psi
